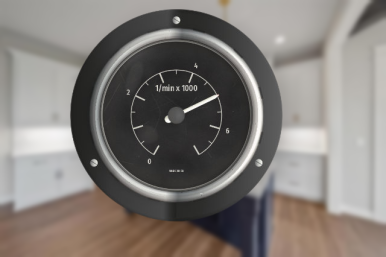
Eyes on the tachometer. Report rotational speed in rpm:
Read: 5000 rpm
